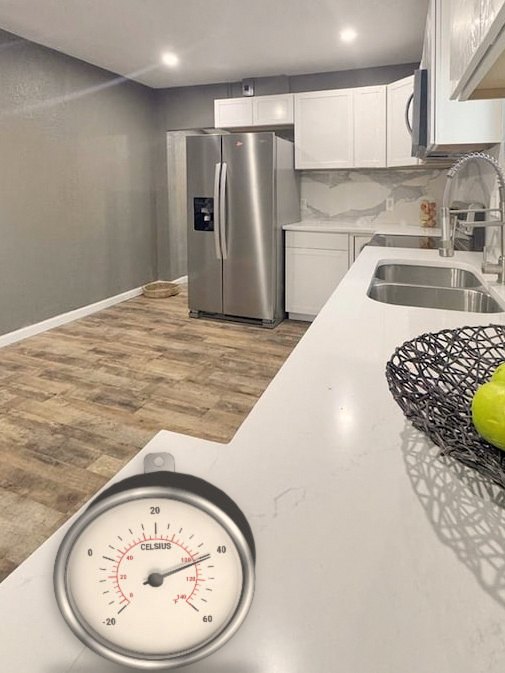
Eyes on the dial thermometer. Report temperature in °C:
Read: 40 °C
